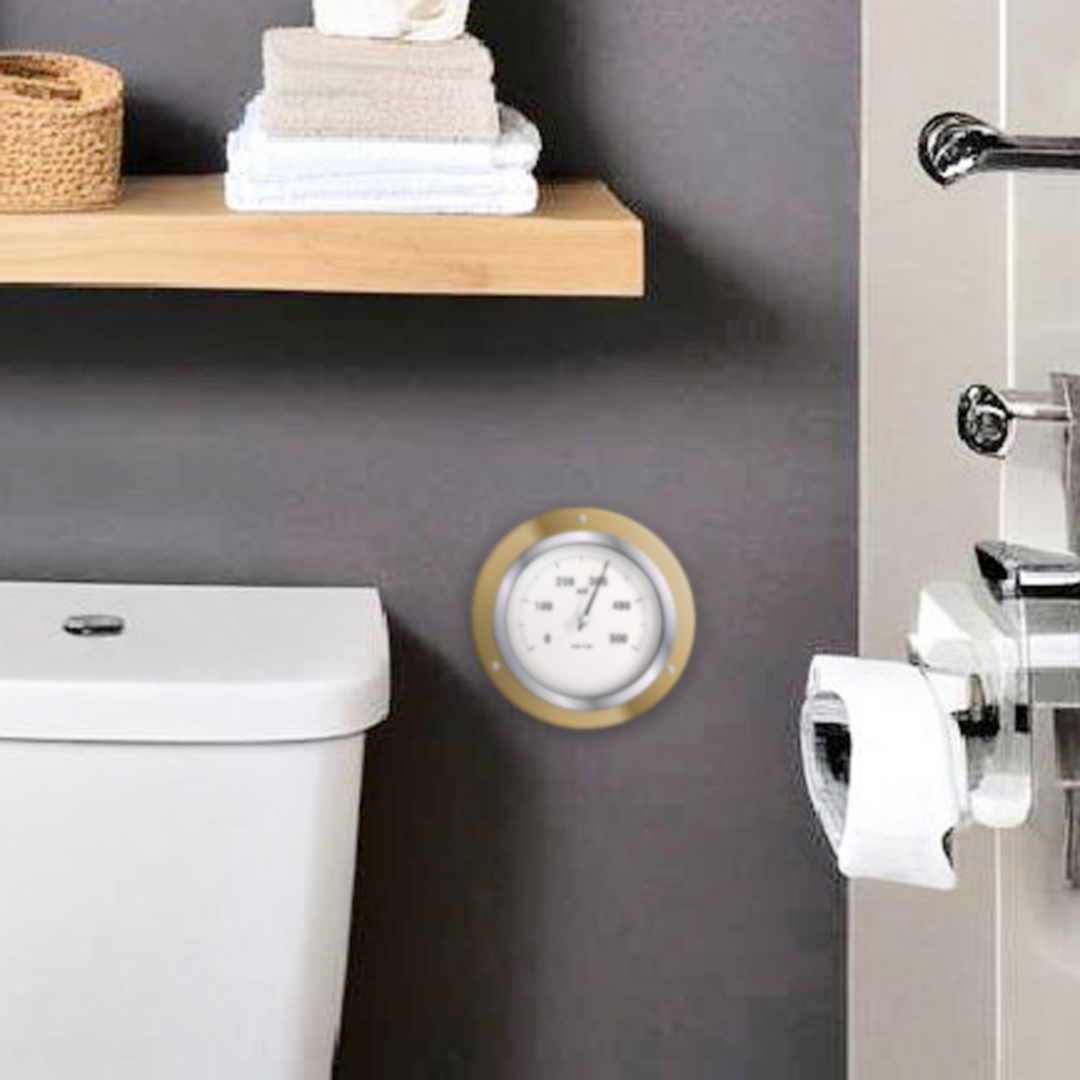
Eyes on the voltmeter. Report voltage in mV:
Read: 300 mV
